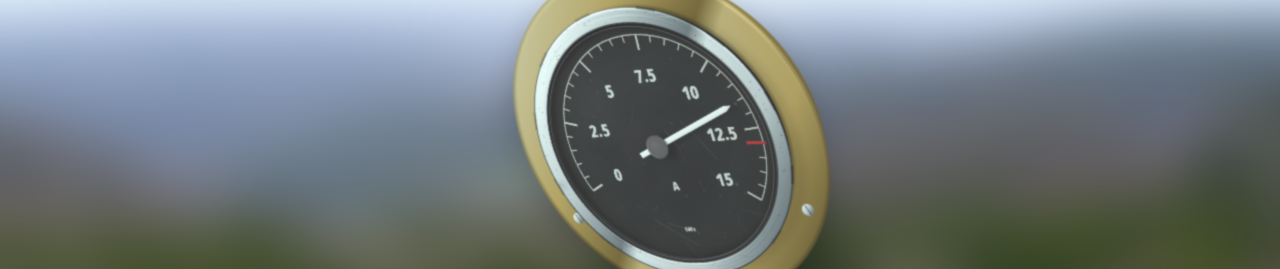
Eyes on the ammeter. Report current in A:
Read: 11.5 A
